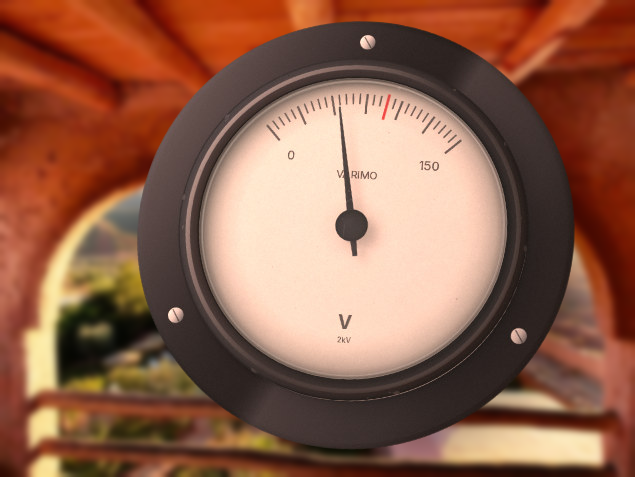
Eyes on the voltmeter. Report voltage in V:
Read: 55 V
